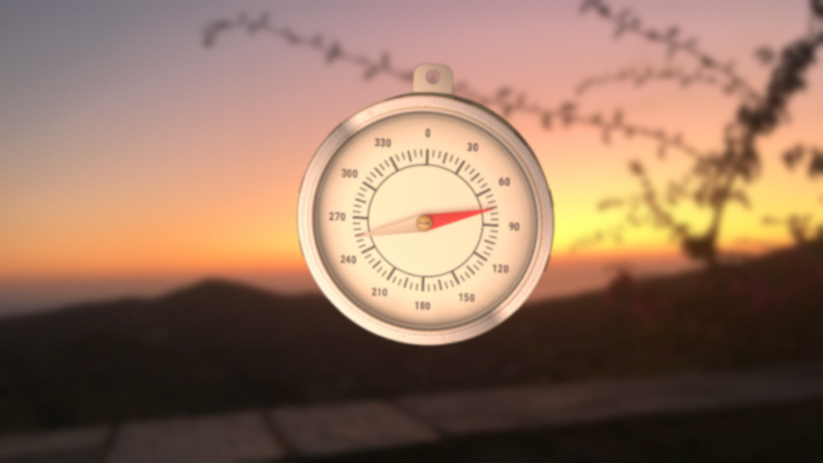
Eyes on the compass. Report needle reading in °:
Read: 75 °
